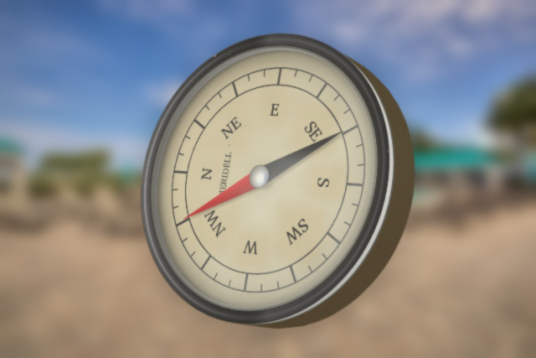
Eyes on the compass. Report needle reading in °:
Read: 330 °
